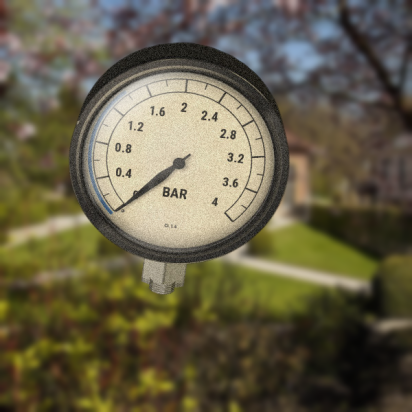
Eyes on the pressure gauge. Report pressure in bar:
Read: 0 bar
